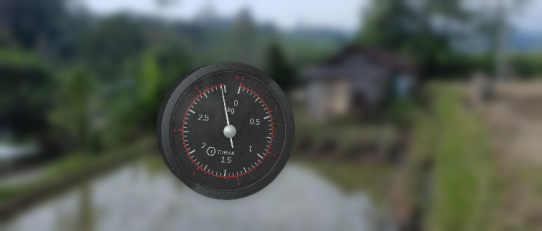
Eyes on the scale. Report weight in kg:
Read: 2.95 kg
